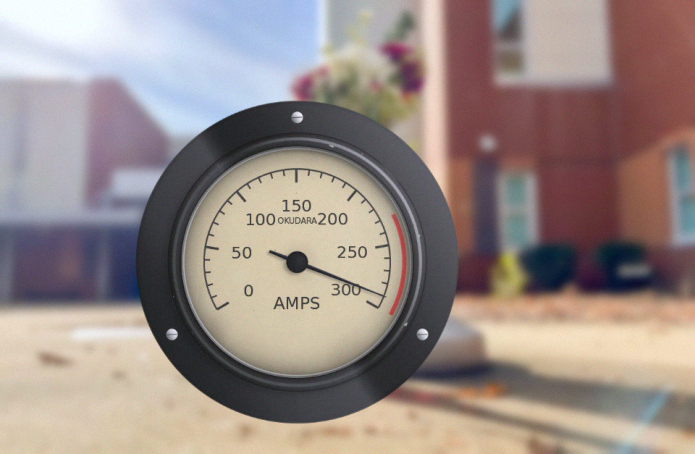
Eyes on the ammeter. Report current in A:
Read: 290 A
